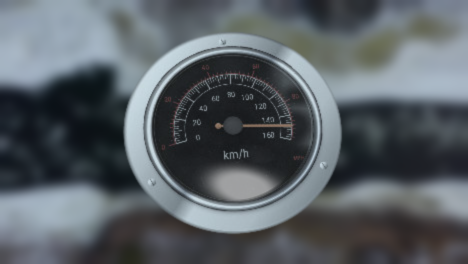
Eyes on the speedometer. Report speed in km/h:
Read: 150 km/h
